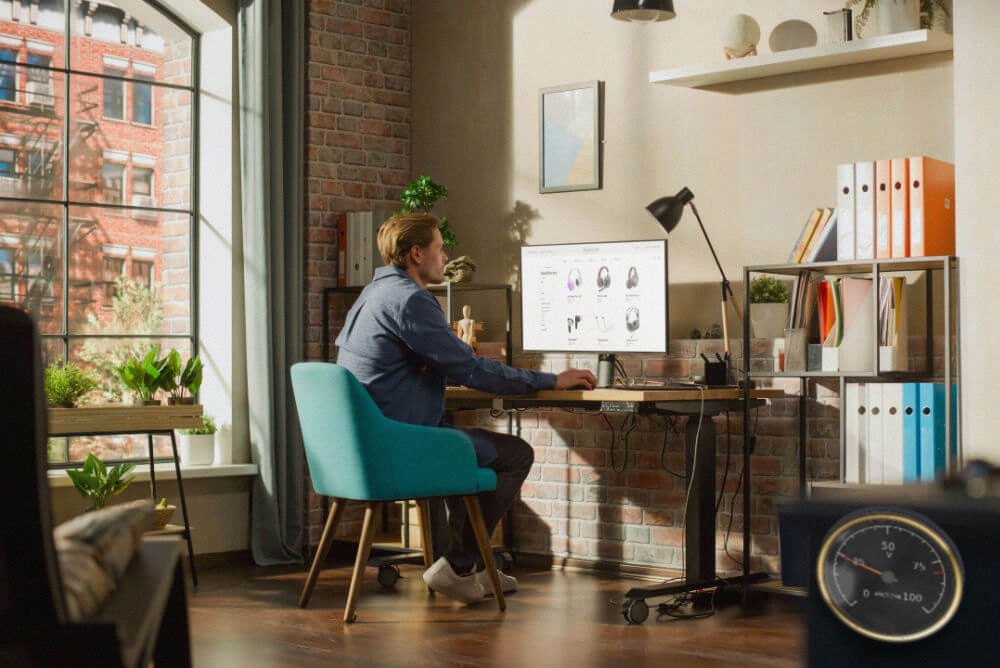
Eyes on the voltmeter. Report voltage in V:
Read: 25 V
